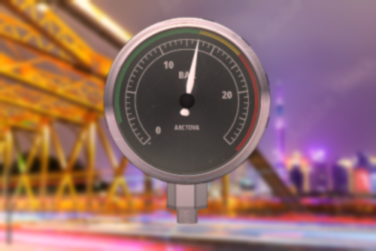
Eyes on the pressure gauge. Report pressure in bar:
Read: 13.5 bar
